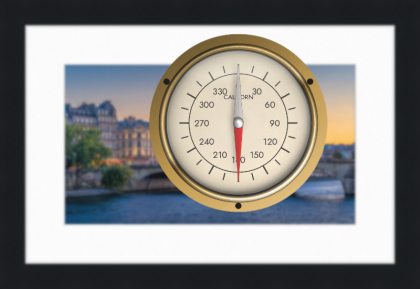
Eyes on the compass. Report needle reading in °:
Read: 180 °
